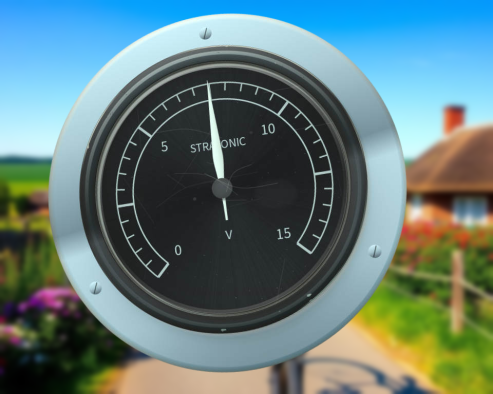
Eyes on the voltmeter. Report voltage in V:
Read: 7.5 V
